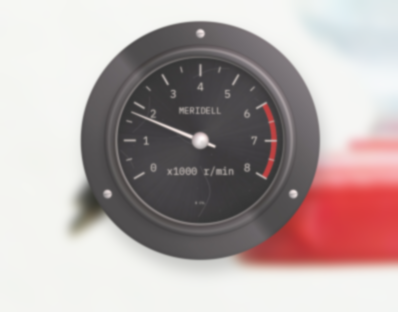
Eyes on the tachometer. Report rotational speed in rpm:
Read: 1750 rpm
